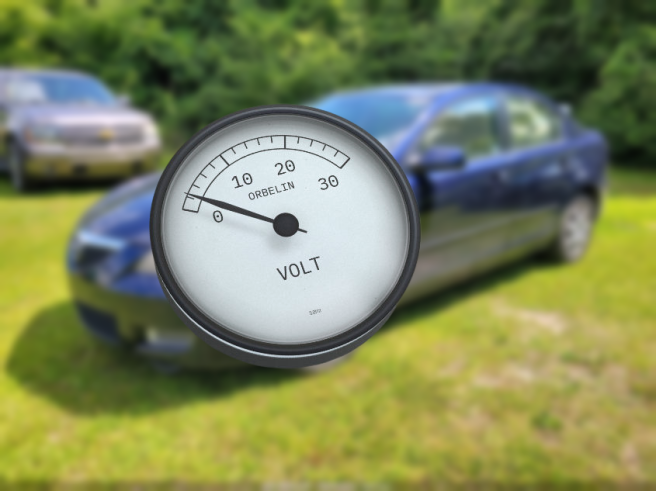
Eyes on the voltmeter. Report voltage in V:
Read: 2 V
